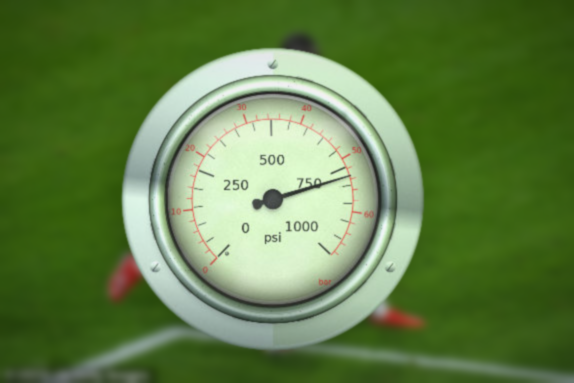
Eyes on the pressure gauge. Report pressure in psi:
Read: 775 psi
